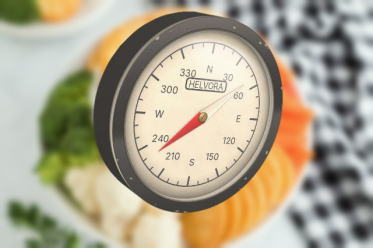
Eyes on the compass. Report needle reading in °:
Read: 230 °
